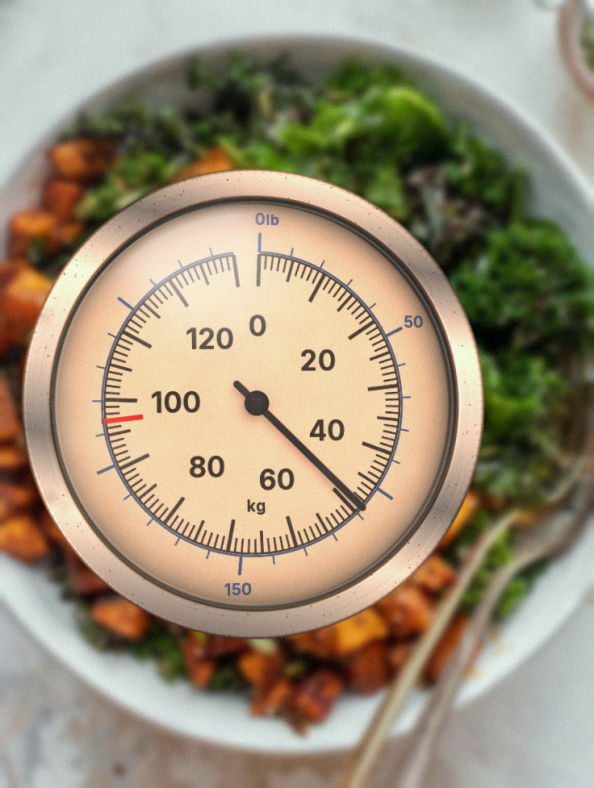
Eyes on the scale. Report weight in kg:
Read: 49 kg
